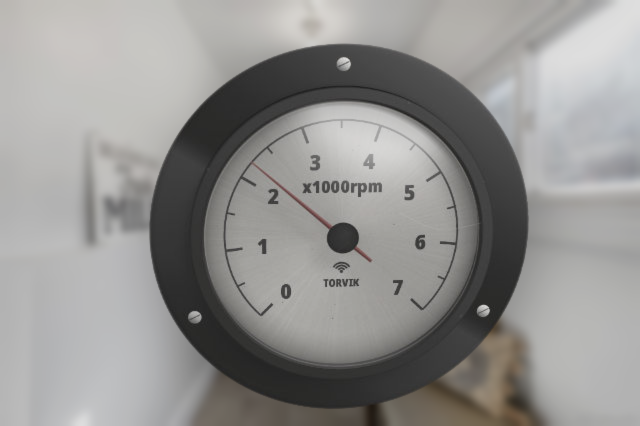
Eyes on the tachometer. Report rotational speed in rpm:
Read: 2250 rpm
